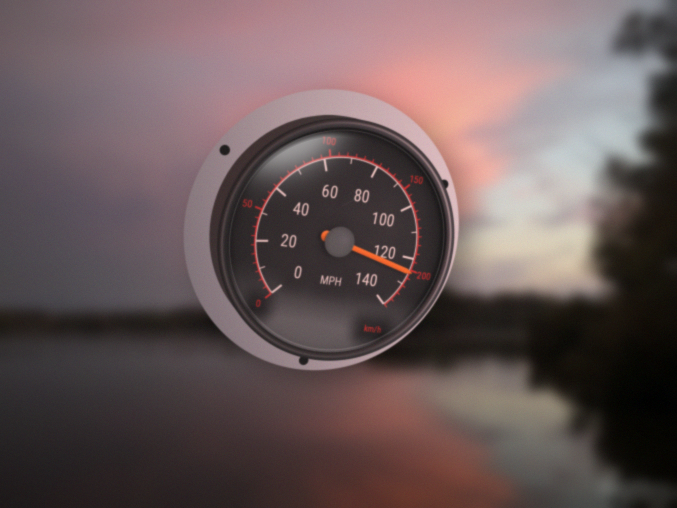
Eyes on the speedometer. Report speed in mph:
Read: 125 mph
